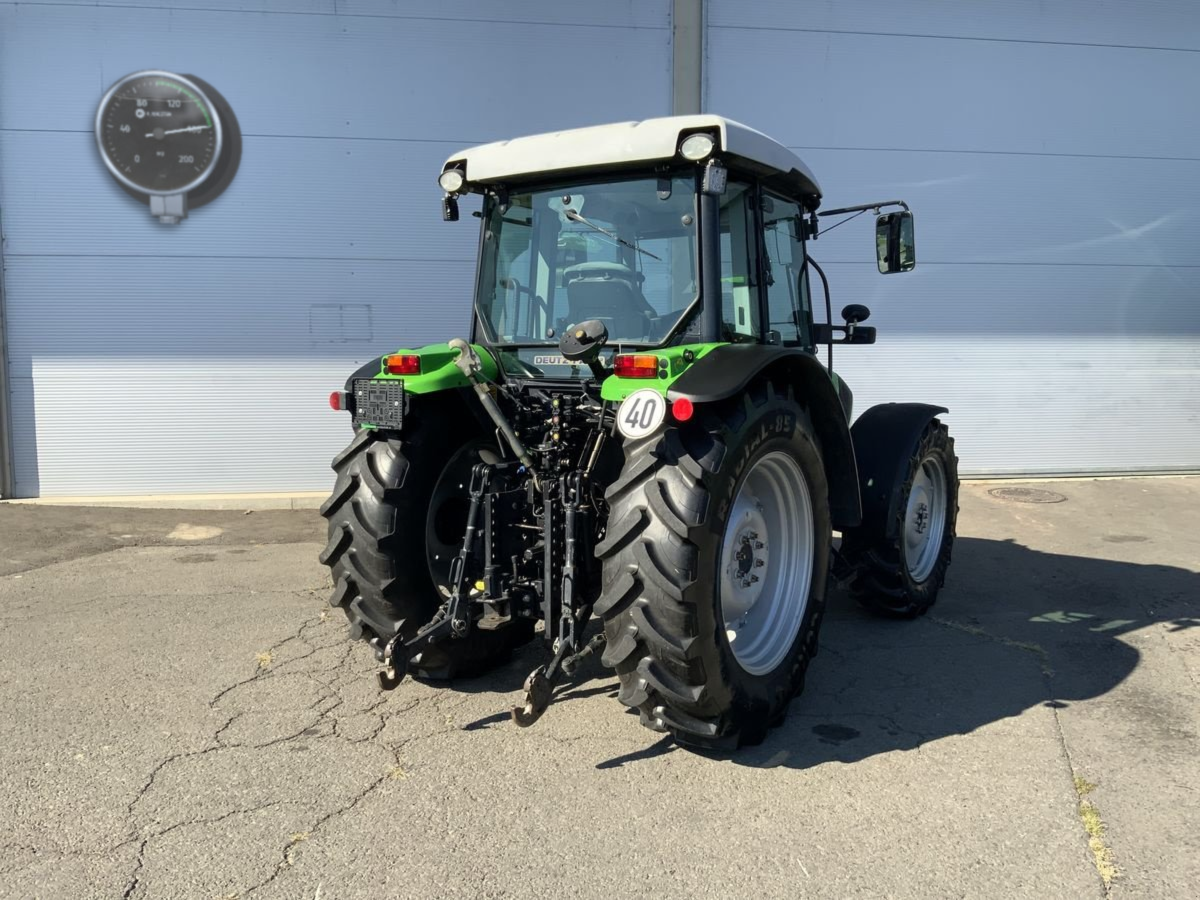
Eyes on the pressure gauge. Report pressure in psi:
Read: 160 psi
